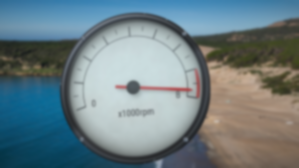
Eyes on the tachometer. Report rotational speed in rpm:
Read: 7750 rpm
